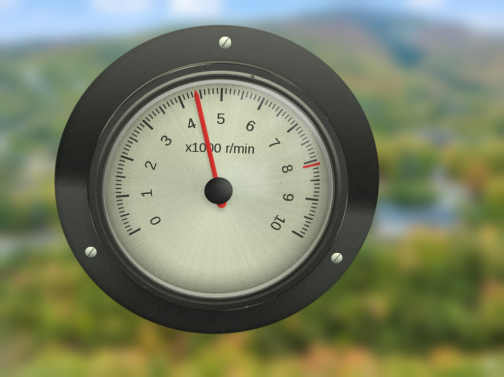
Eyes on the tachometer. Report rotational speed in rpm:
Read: 4400 rpm
